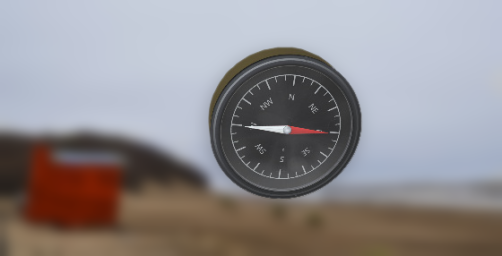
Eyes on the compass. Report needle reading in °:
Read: 90 °
